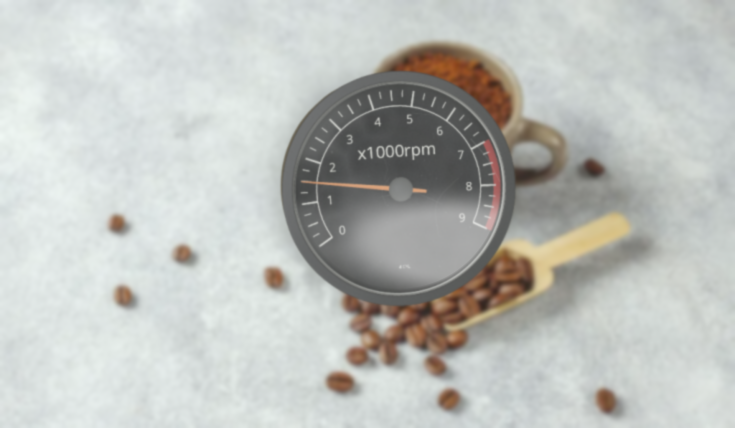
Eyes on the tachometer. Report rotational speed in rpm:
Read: 1500 rpm
